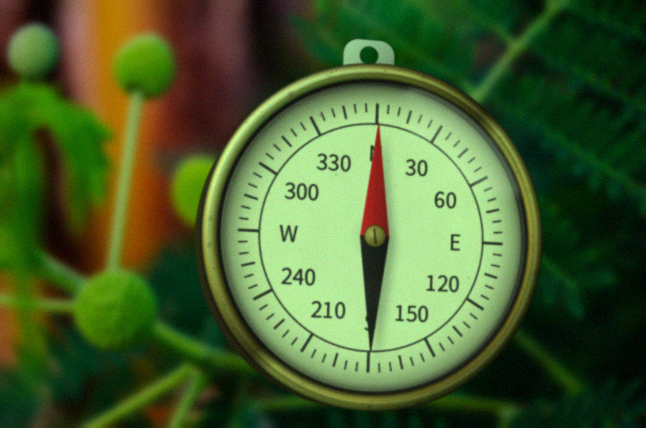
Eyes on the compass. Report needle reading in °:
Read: 0 °
